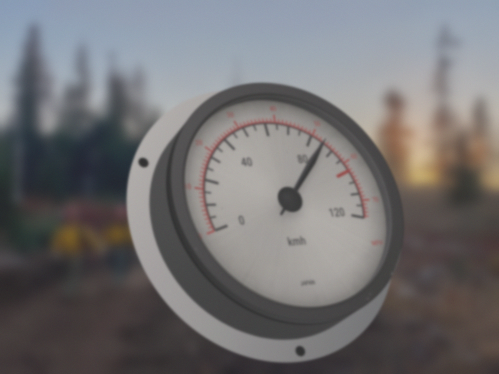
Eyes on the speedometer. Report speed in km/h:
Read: 85 km/h
